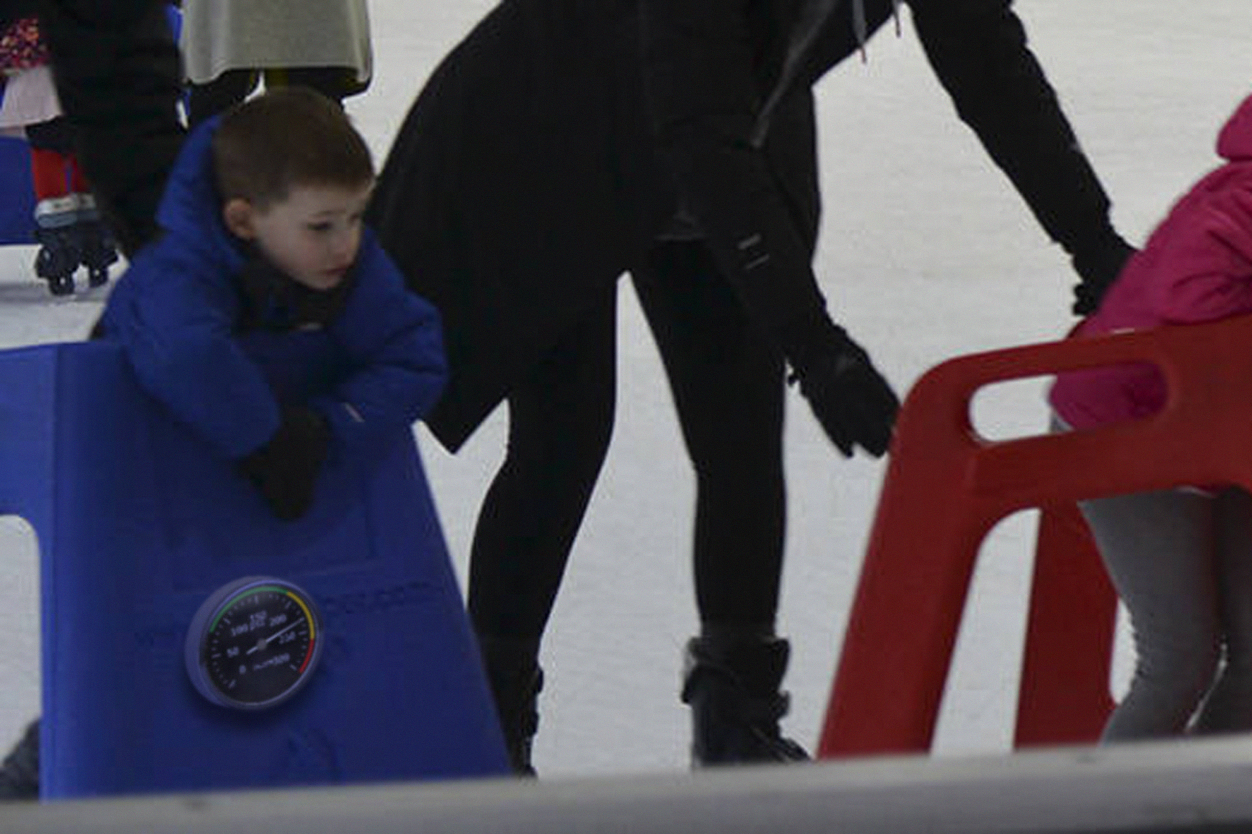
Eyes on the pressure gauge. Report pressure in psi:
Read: 230 psi
